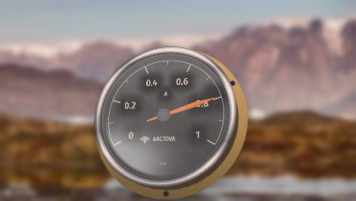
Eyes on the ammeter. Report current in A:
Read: 0.8 A
